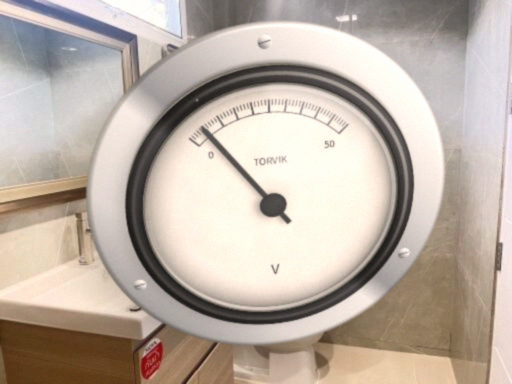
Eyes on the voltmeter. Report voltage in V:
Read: 5 V
